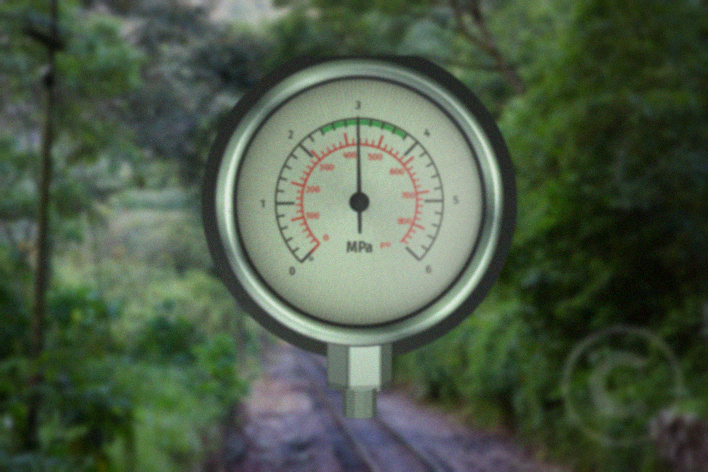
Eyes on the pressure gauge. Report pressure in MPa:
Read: 3 MPa
